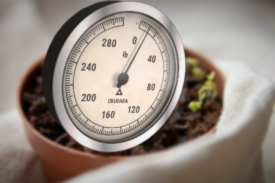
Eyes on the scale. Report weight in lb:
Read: 10 lb
